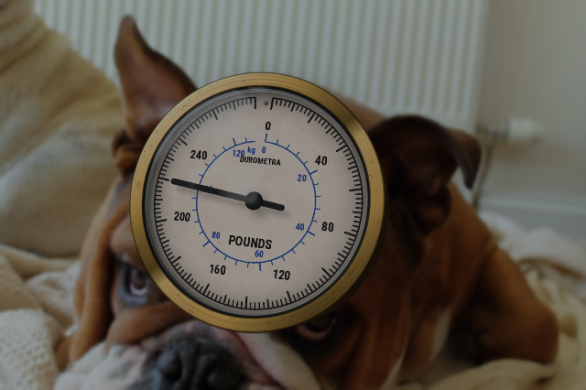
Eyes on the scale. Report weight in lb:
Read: 220 lb
